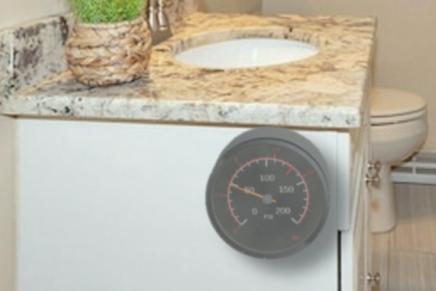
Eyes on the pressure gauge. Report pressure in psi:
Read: 50 psi
